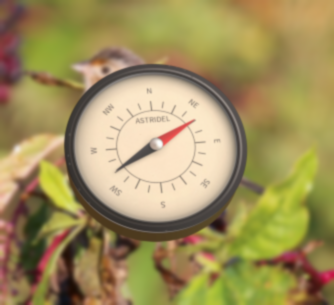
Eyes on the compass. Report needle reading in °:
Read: 60 °
